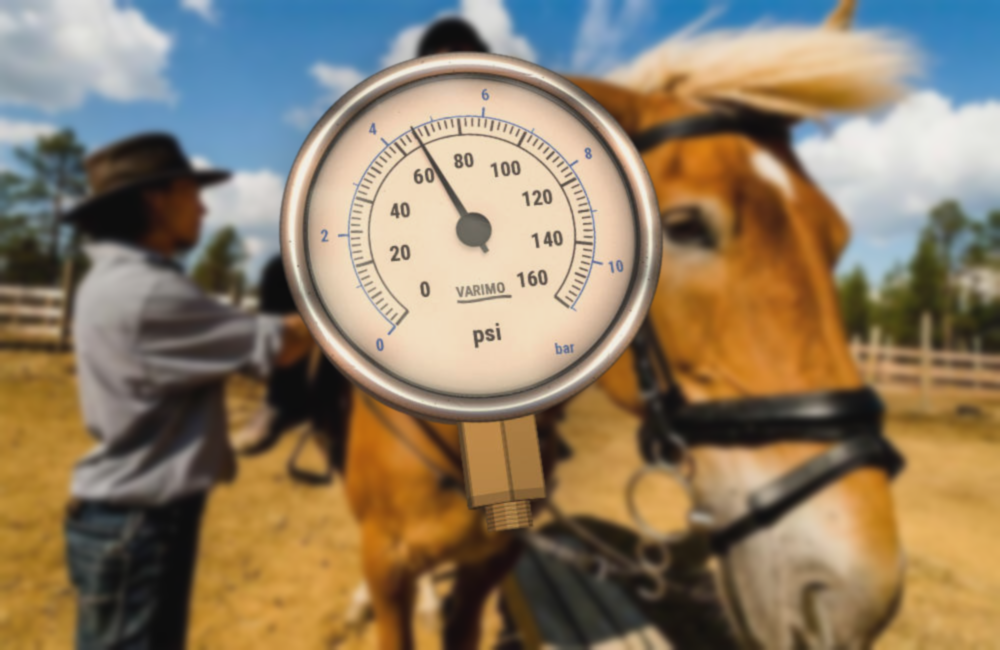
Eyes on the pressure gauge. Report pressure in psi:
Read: 66 psi
